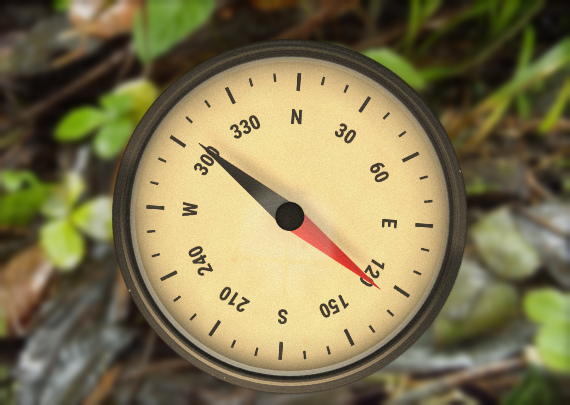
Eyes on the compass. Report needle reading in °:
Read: 125 °
